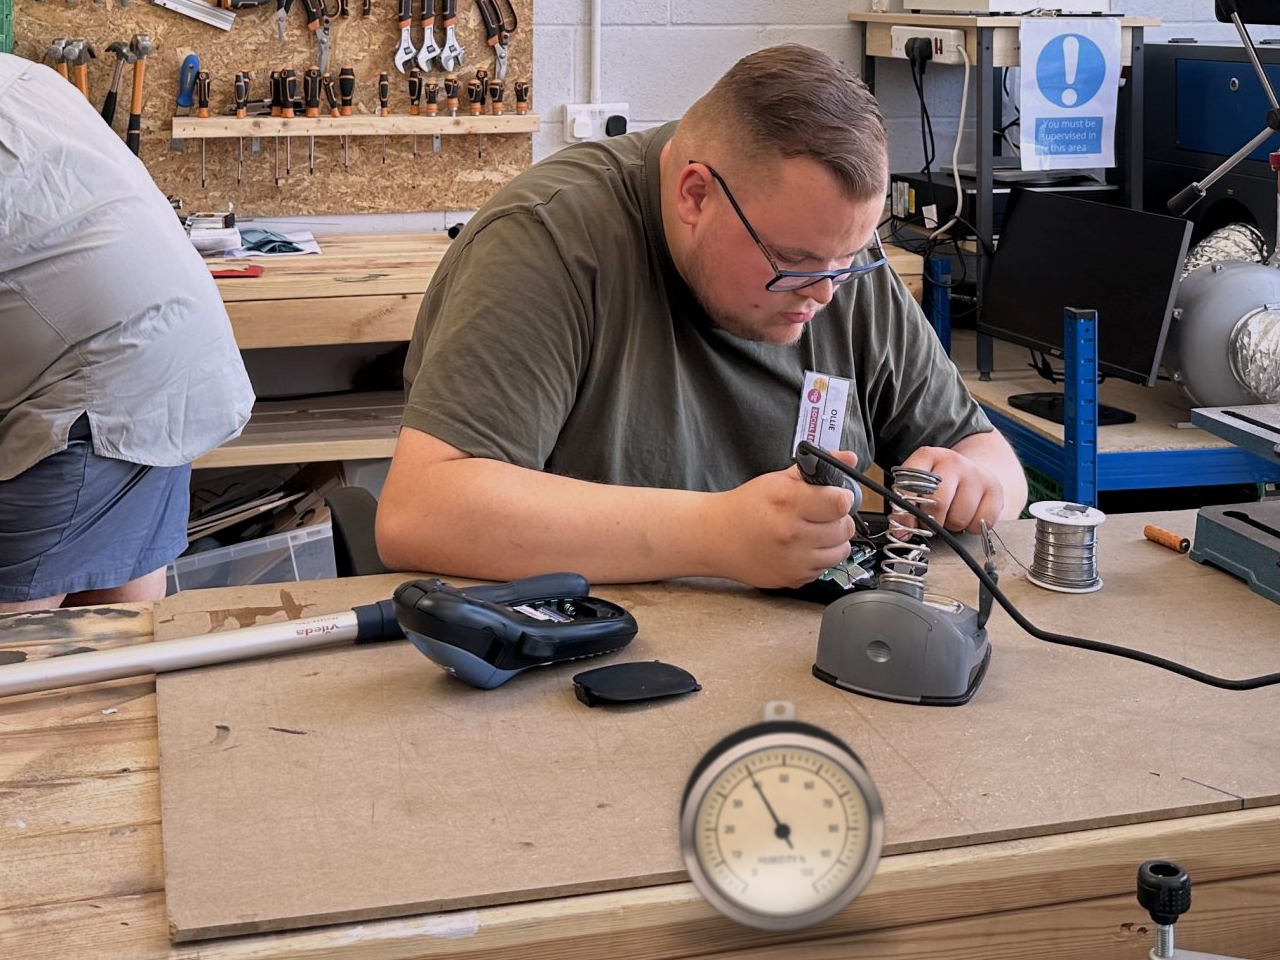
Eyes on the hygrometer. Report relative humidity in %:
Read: 40 %
